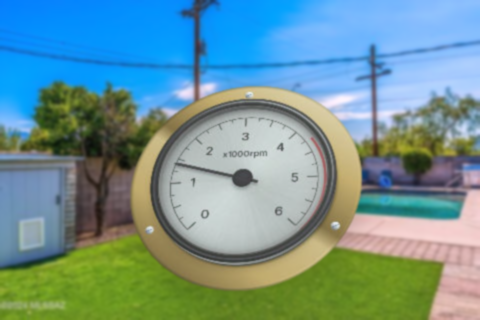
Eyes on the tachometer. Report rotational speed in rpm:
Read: 1375 rpm
